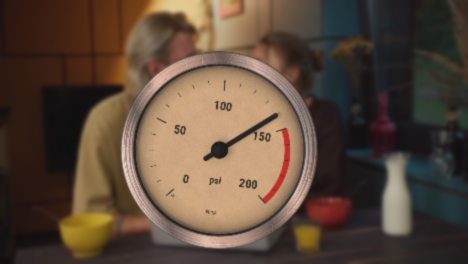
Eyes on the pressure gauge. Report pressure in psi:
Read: 140 psi
